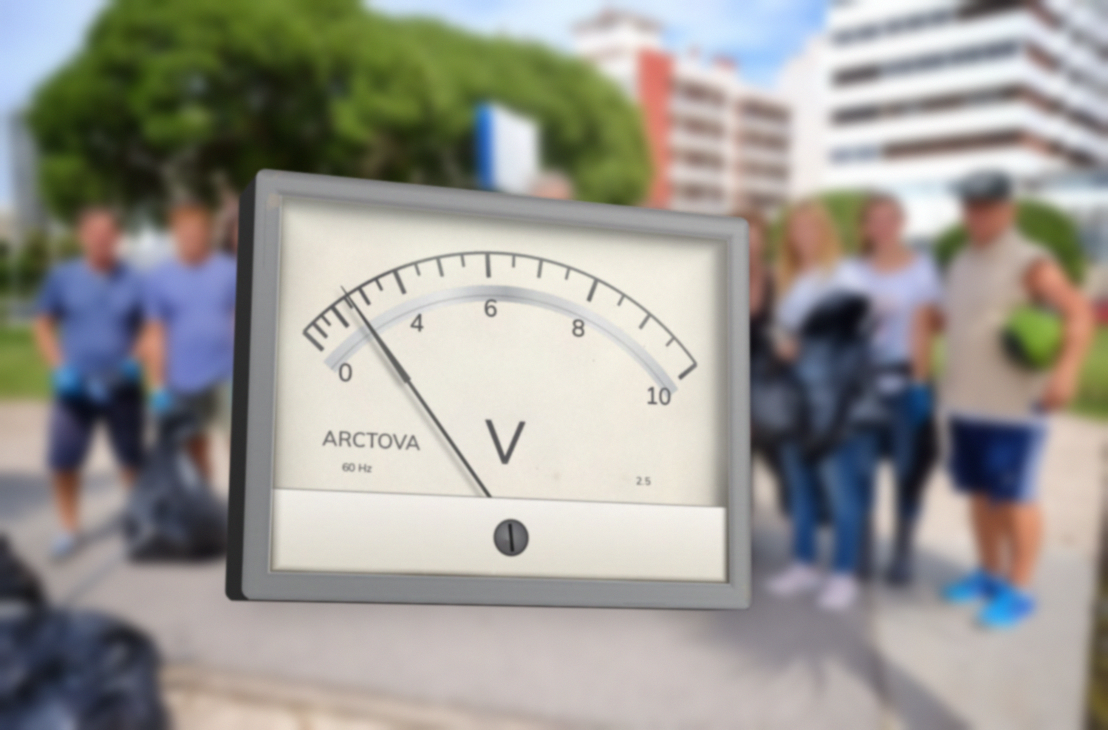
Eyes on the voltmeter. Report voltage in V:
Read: 2.5 V
